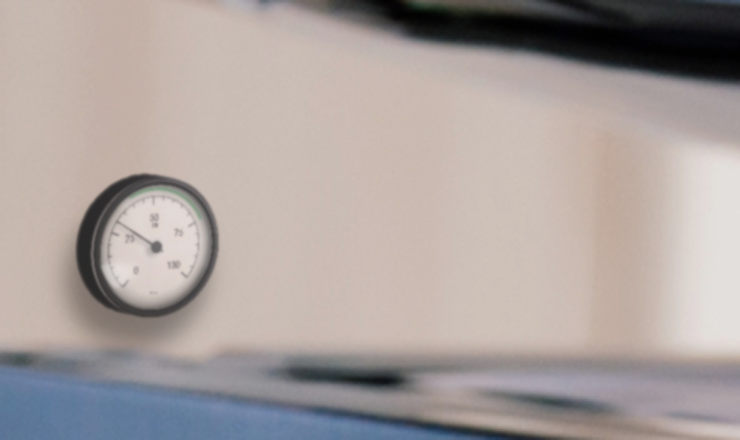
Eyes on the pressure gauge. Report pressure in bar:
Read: 30 bar
